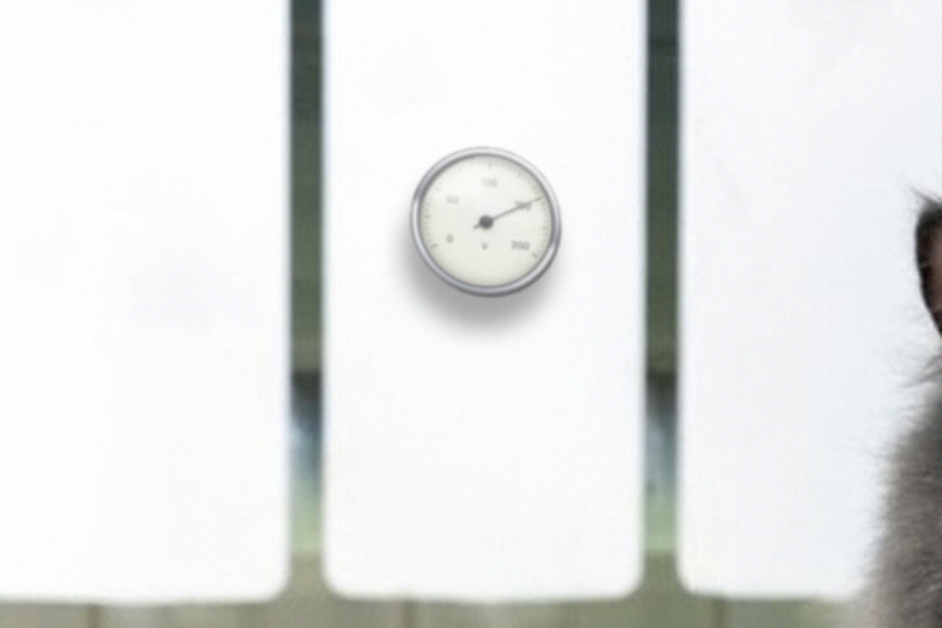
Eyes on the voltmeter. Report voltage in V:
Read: 150 V
